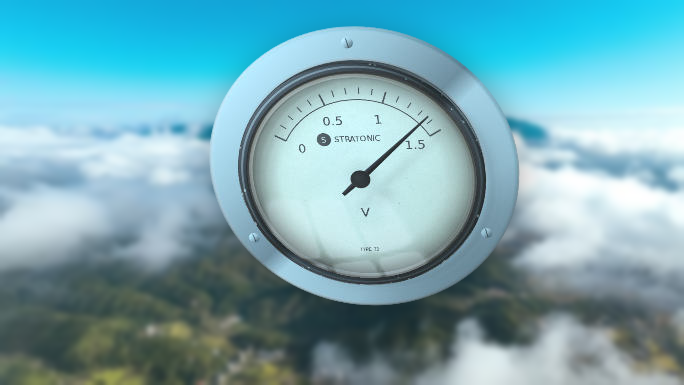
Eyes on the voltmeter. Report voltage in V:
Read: 1.35 V
